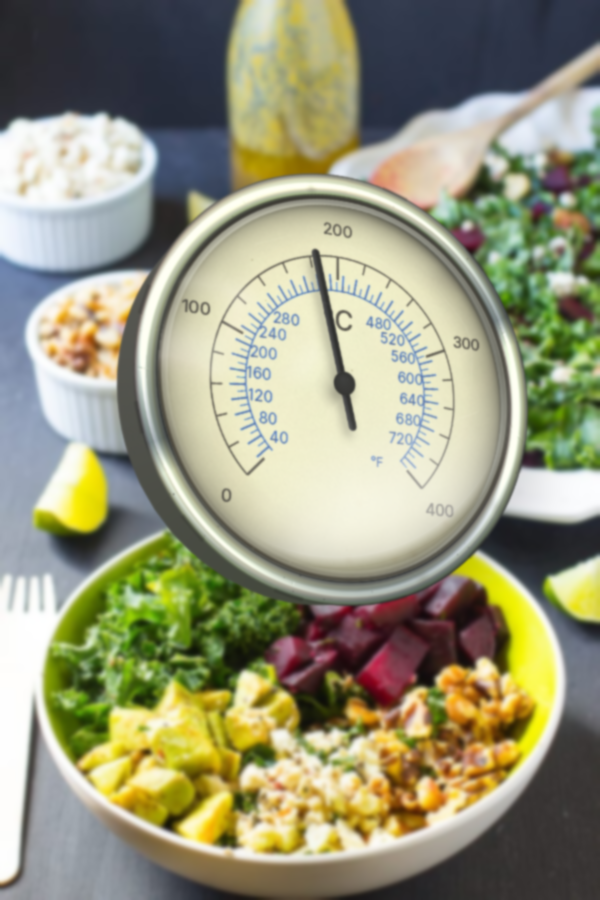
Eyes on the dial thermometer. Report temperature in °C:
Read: 180 °C
